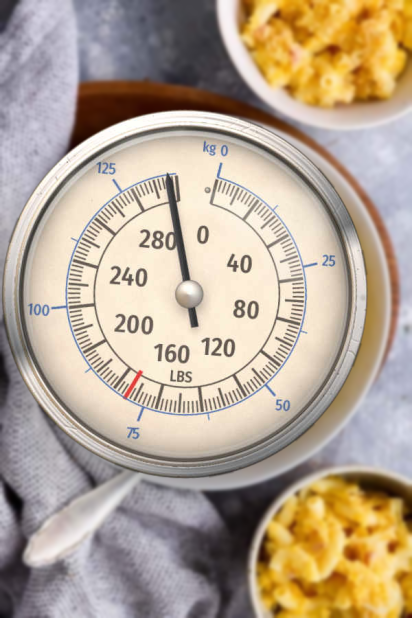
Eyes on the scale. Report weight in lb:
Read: 296 lb
